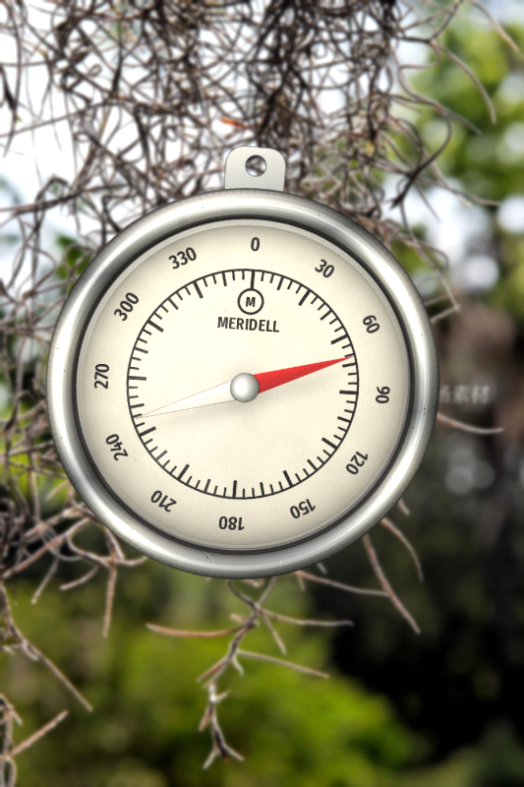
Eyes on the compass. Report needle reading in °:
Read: 70 °
